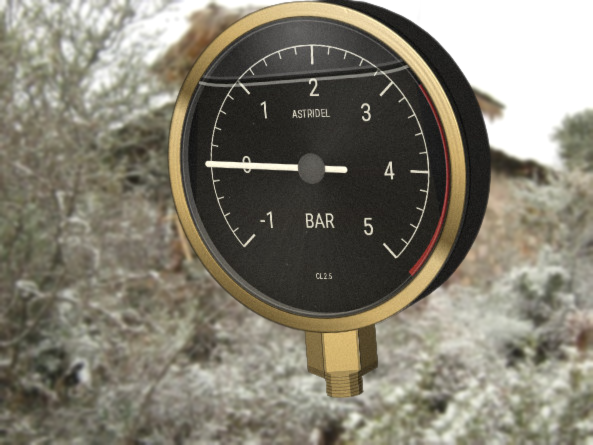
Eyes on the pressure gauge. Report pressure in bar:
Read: 0 bar
